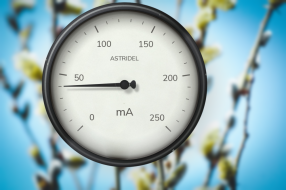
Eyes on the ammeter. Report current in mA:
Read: 40 mA
